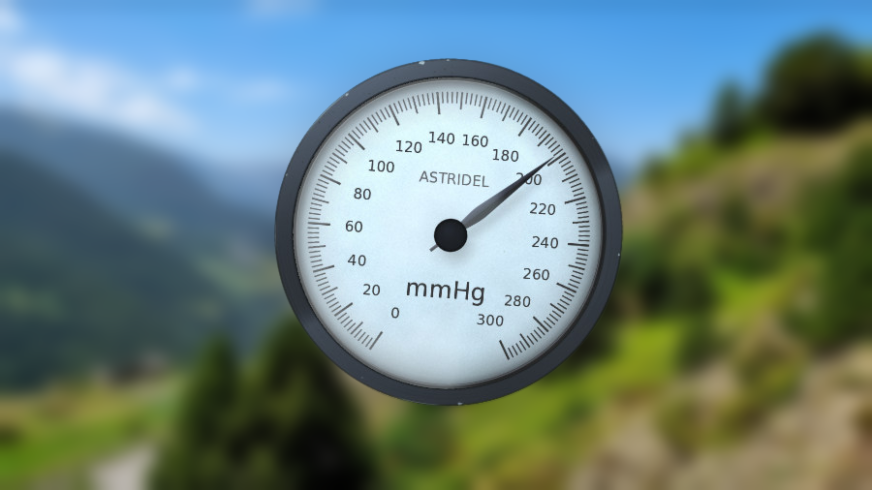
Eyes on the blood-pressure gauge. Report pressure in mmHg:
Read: 198 mmHg
